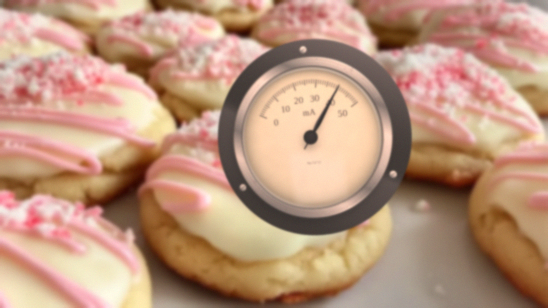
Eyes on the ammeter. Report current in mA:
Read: 40 mA
